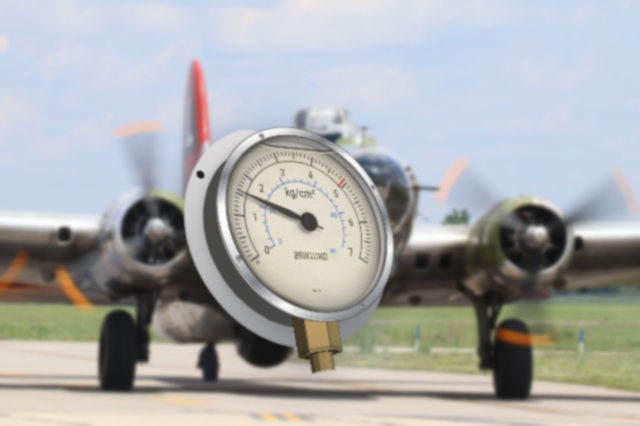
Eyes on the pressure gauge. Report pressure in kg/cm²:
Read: 1.5 kg/cm²
